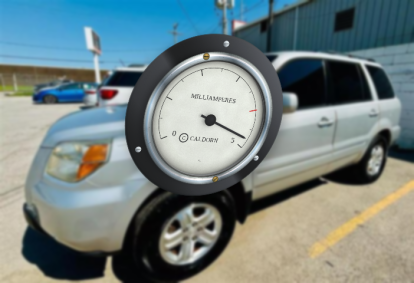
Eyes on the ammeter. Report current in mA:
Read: 4.75 mA
